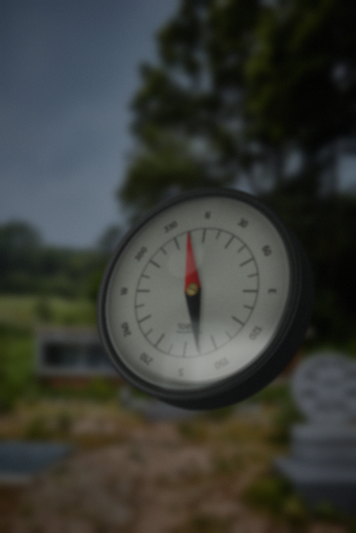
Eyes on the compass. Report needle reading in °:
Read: 345 °
